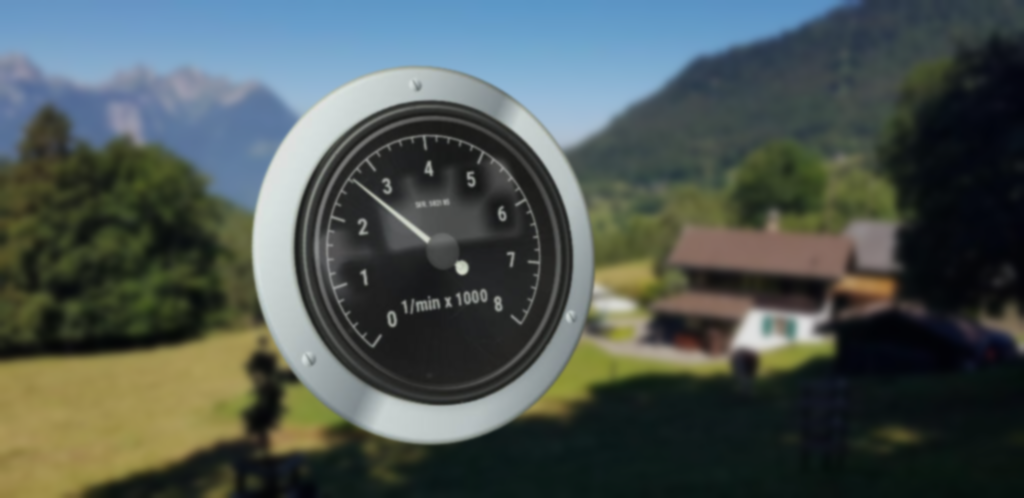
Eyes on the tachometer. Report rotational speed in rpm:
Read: 2600 rpm
